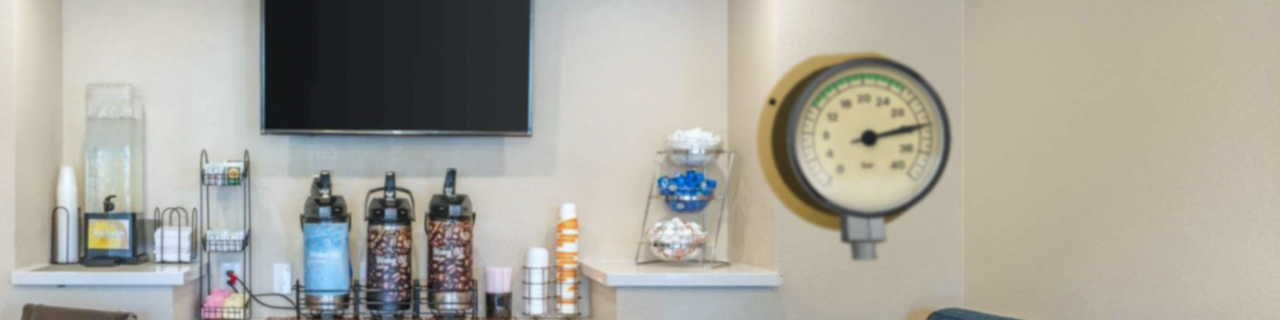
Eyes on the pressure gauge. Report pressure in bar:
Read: 32 bar
